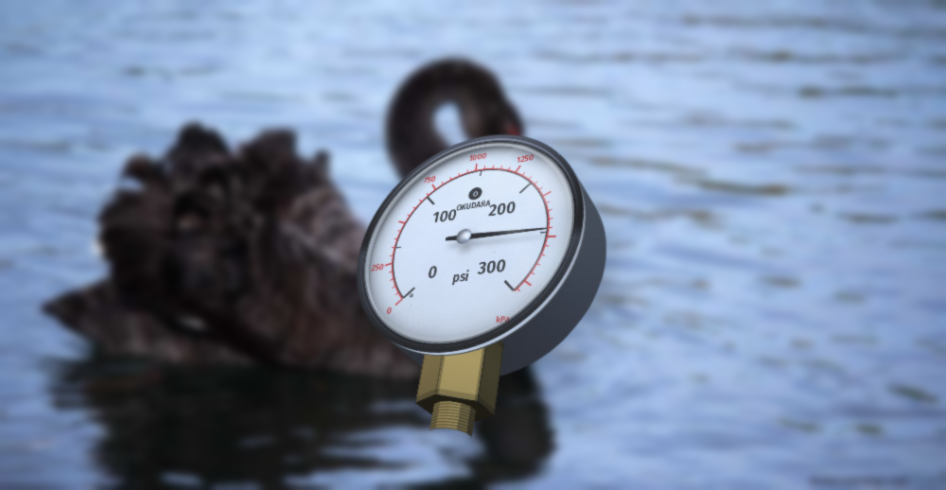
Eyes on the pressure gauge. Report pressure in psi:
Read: 250 psi
